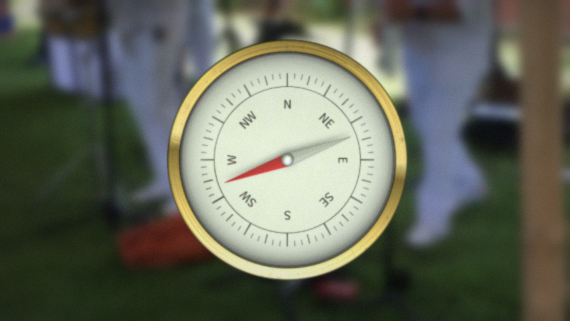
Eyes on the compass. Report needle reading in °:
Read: 250 °
